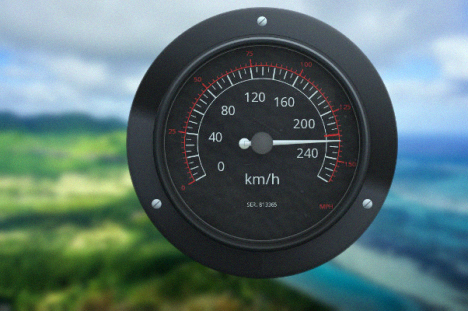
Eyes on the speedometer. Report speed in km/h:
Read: 225 km/h
